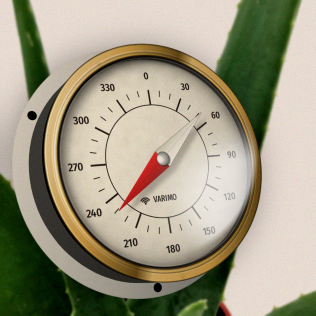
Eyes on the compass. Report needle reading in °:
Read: 230 °
